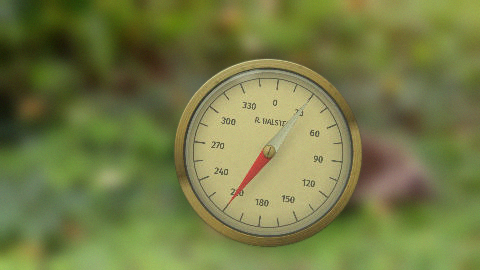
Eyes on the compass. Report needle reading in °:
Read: 210 °
